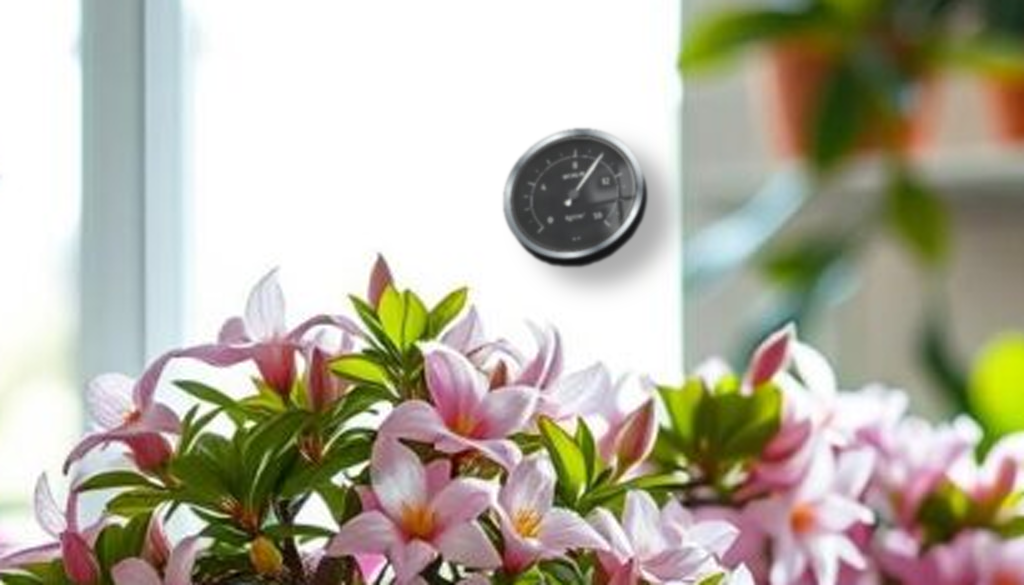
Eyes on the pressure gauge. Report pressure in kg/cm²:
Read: 10 kg/cm²
